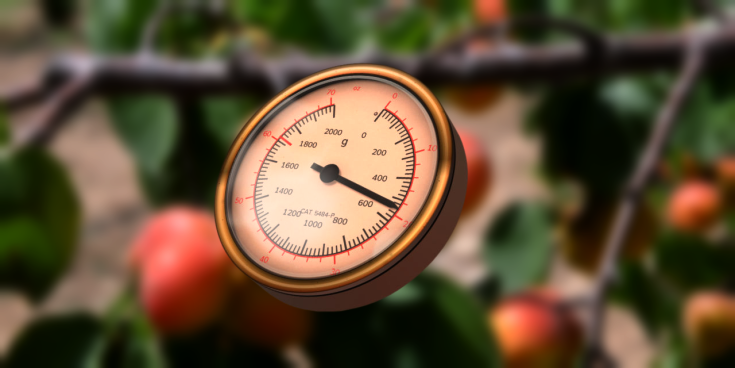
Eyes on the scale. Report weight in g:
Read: 540 g
